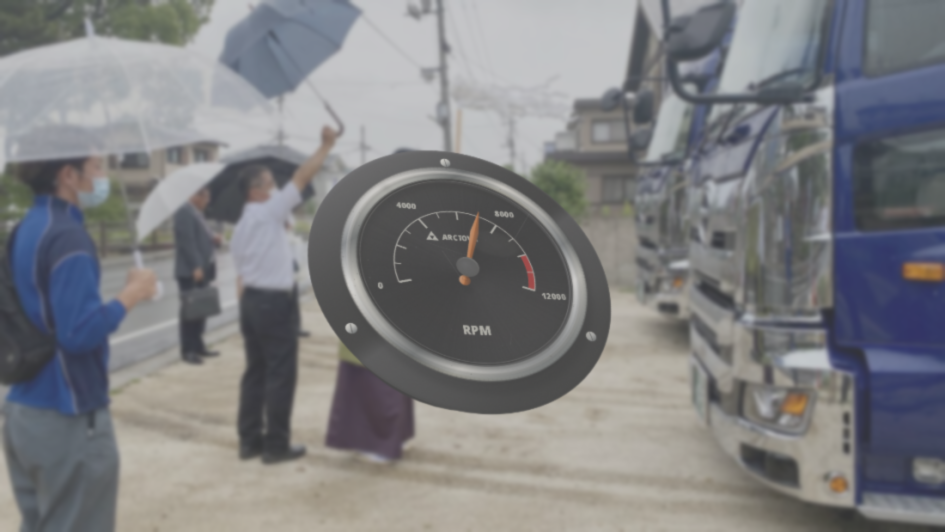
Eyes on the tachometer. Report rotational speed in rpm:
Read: 7000 rpm
